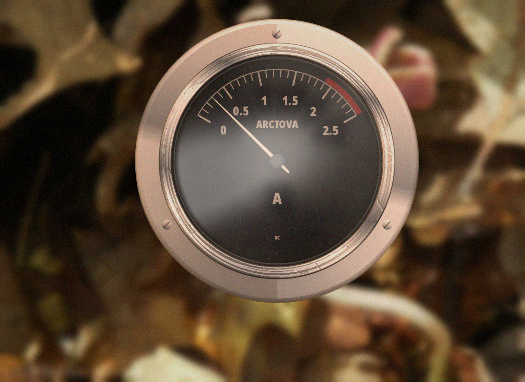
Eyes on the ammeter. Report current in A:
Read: 0.3 A
